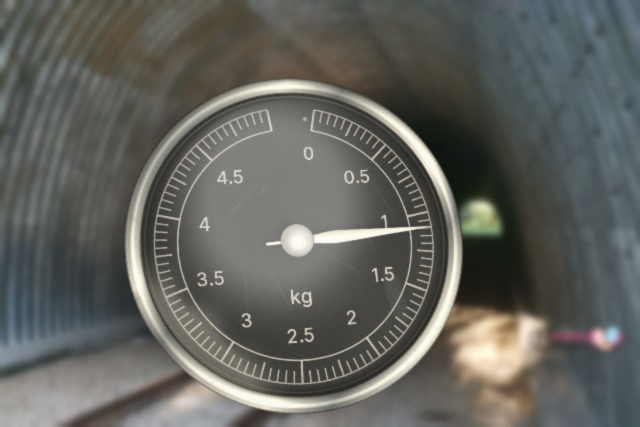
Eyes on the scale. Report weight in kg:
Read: 1.1 kg
